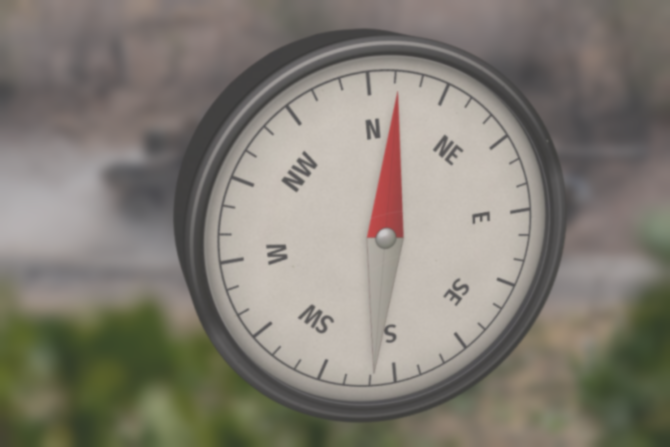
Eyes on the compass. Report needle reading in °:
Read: 10 °
